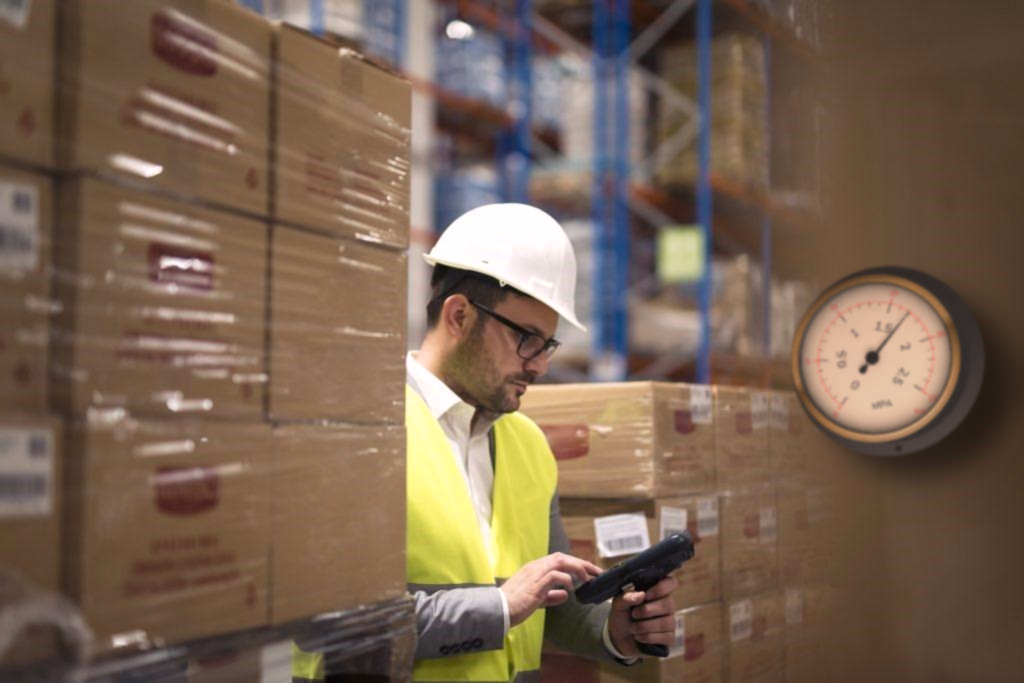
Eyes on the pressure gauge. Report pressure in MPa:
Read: 1.7 MPa
